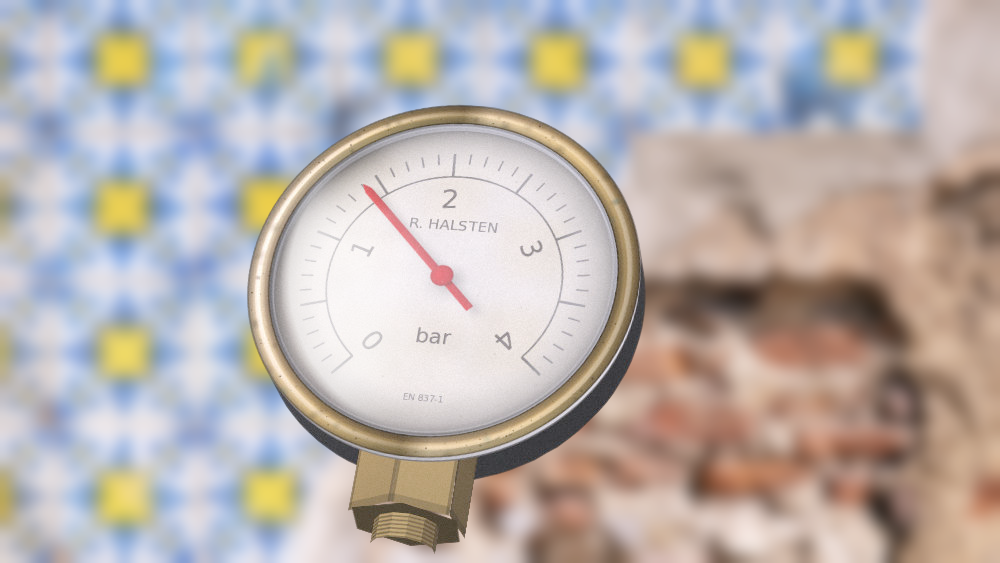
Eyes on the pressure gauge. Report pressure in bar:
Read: 1.4 bar
